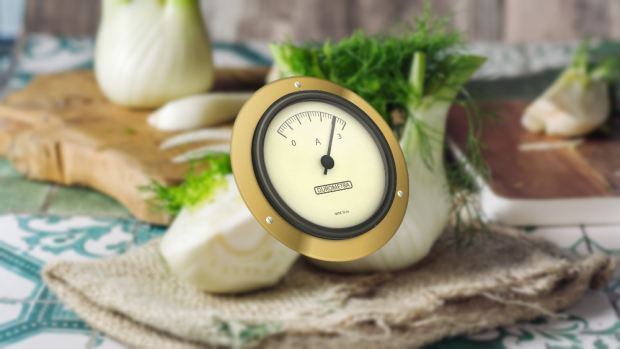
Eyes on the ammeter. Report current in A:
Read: 2.5 A
